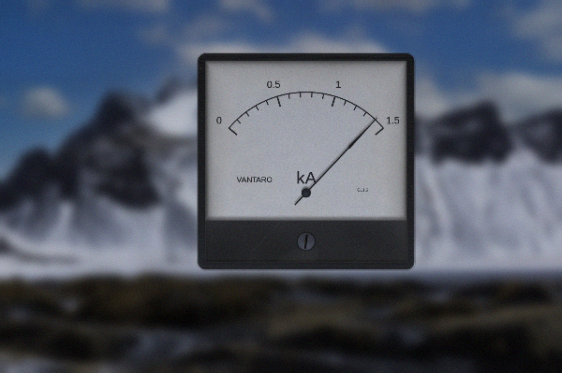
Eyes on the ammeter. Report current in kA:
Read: 1.4 kA
